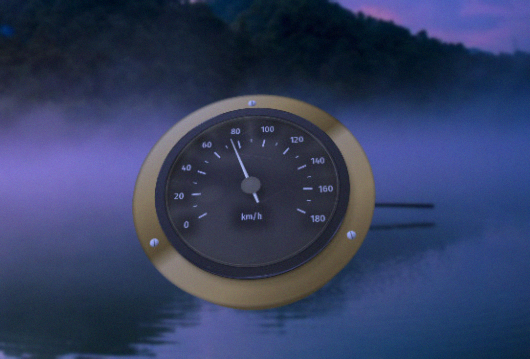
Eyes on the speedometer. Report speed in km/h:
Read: 75 km/h
